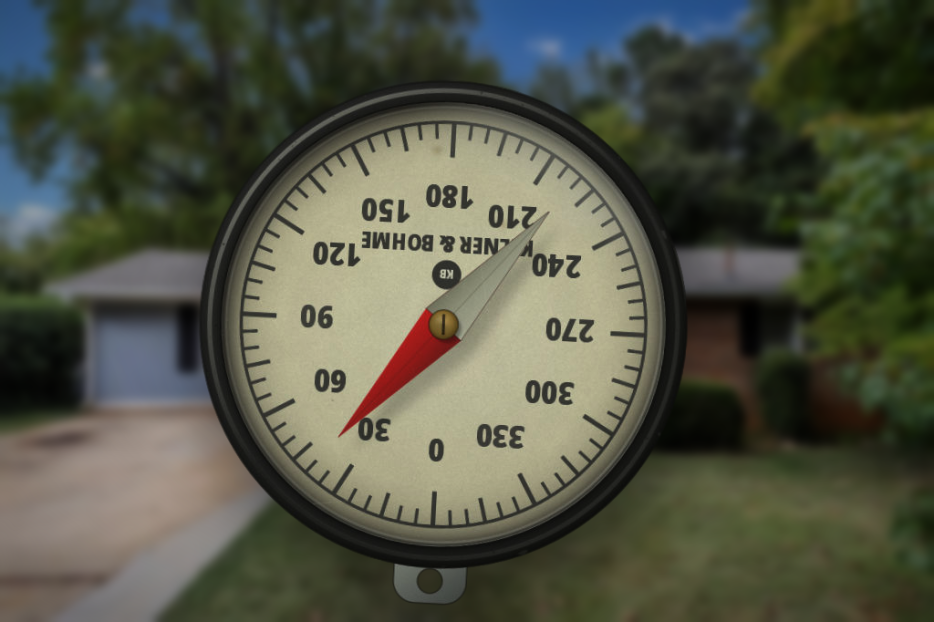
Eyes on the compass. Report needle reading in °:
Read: 40 °
